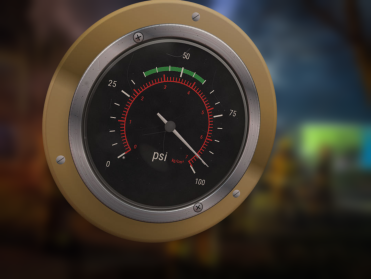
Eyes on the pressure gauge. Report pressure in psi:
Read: 95 psi
